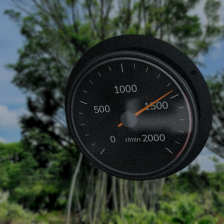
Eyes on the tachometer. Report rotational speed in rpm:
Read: 1450 rpm
